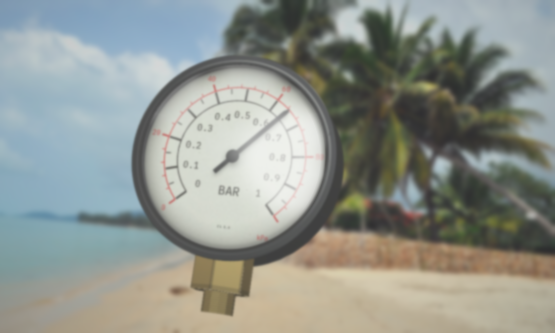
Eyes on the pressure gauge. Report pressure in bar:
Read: 0.65 bar
